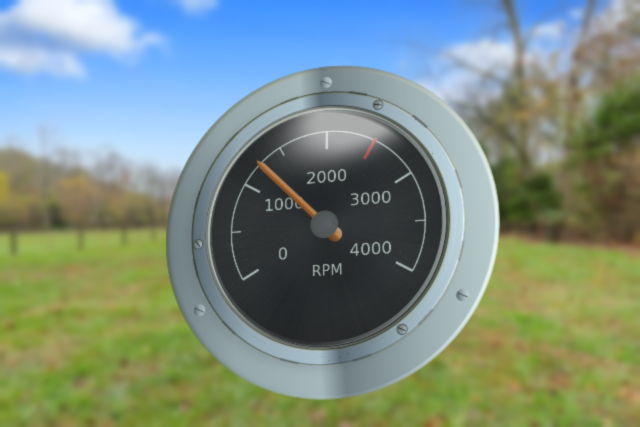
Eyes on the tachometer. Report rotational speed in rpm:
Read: 1250 rpm
